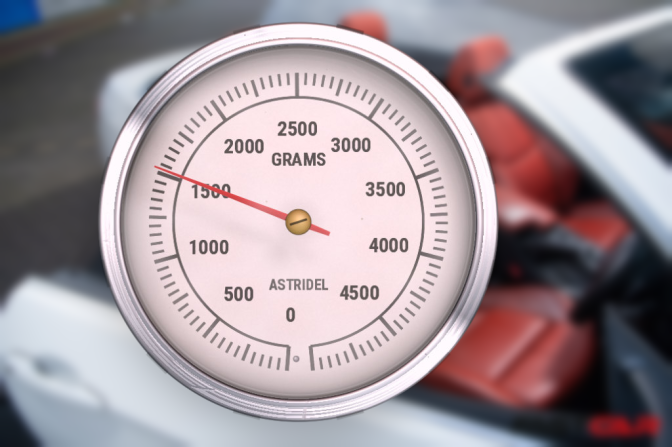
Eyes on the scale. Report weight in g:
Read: 1525 g
